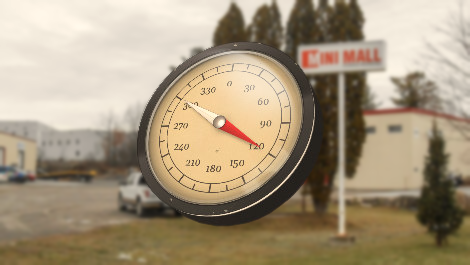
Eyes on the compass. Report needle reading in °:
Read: 120 °
